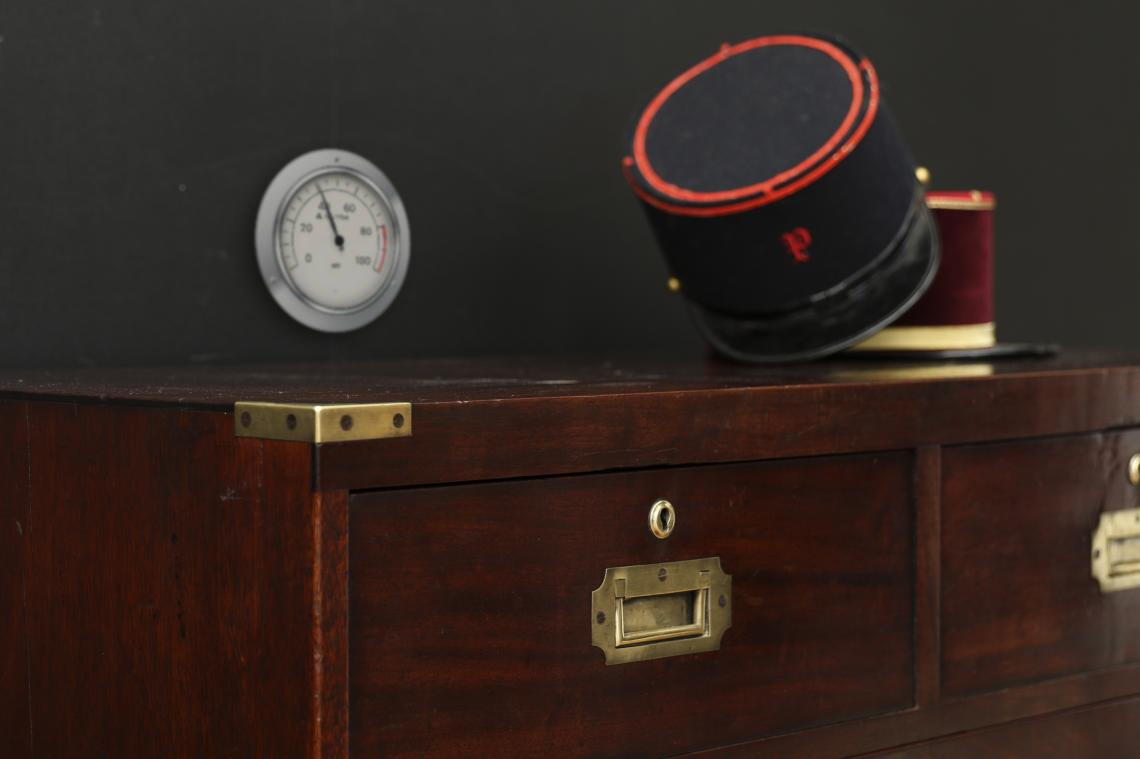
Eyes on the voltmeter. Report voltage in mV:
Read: 40 mV
